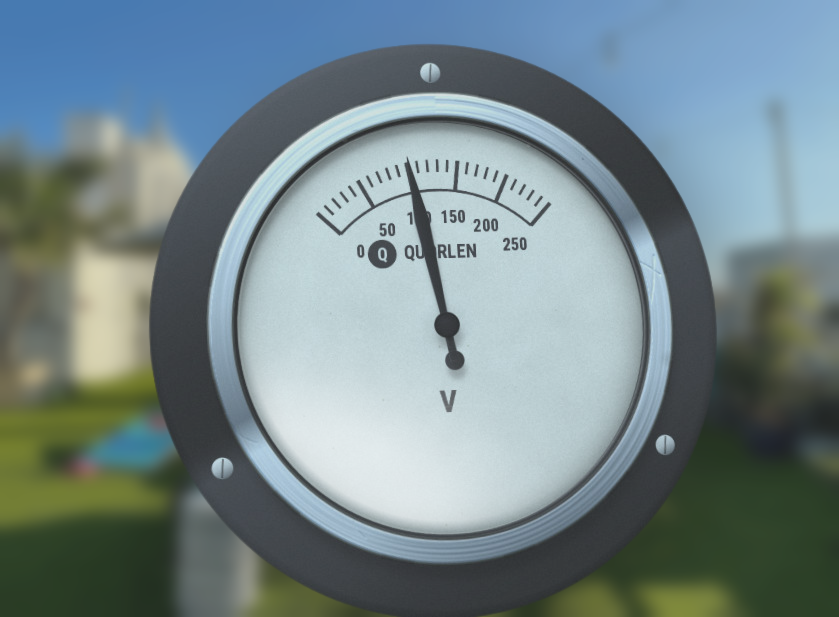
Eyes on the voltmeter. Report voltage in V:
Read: 100 V
